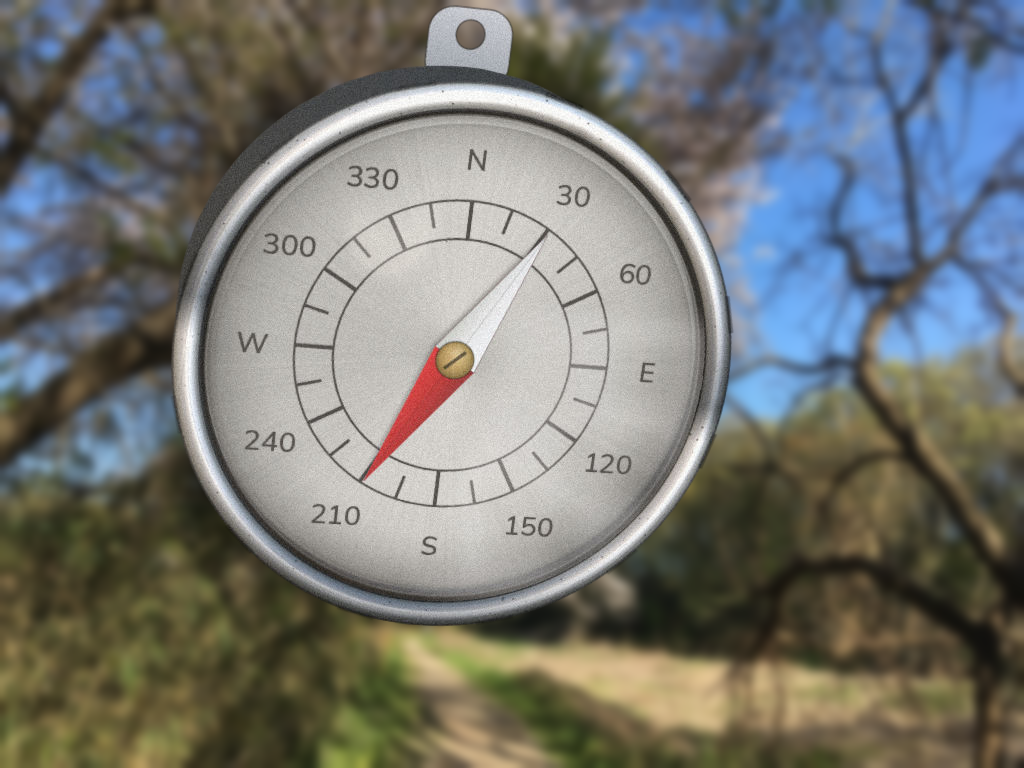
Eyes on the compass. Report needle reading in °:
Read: 210 °
